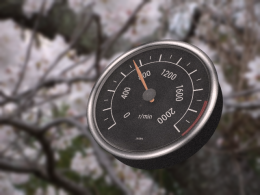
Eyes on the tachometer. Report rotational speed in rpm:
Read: 750 rpm
